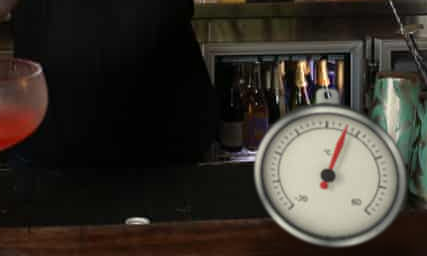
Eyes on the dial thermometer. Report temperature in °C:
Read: 26 °C
